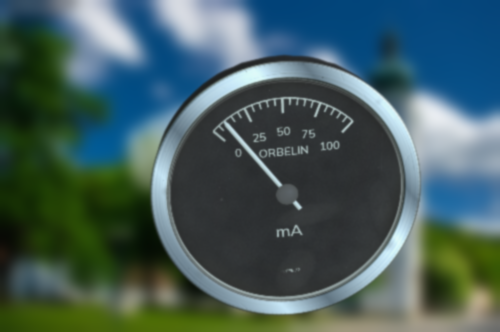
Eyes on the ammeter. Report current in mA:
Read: 10 mA
